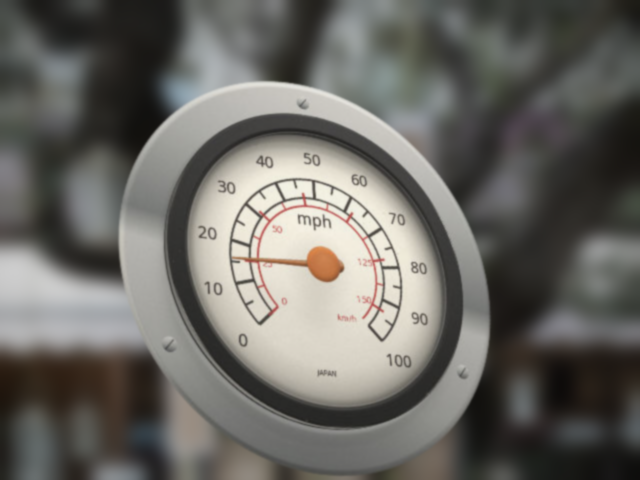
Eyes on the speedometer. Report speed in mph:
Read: 15 mph
